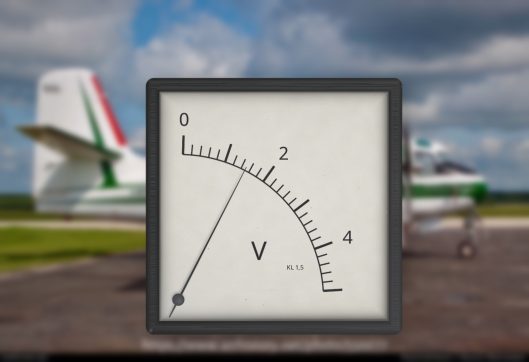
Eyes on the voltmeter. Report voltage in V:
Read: 1.5 V
